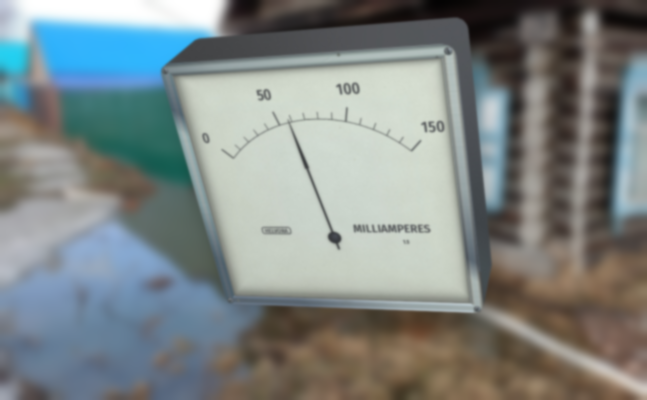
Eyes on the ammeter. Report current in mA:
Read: 60 mA
